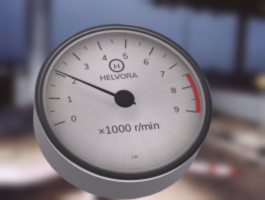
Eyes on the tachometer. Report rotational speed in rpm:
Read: 2000 rpm
